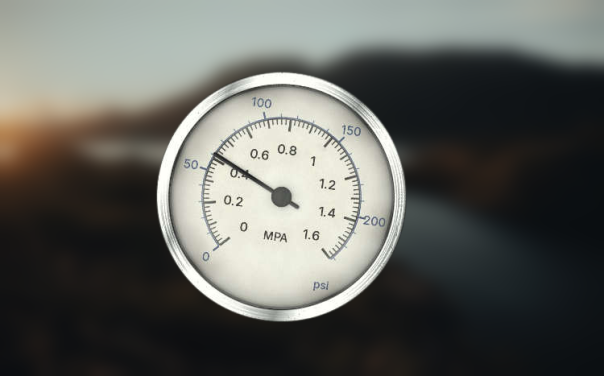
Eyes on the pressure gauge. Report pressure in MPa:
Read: 0.42 MPa
